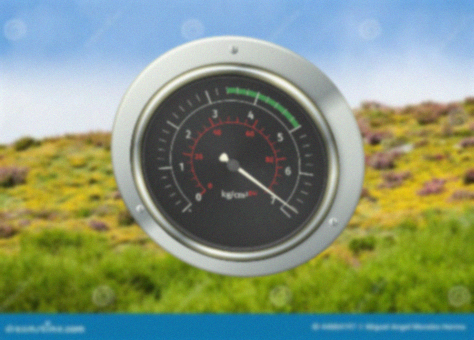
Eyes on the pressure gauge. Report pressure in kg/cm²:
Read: 6.8 kg/cm²
